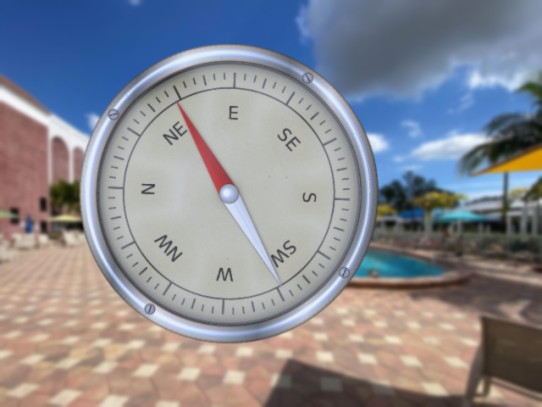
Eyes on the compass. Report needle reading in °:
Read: 57.5 °
